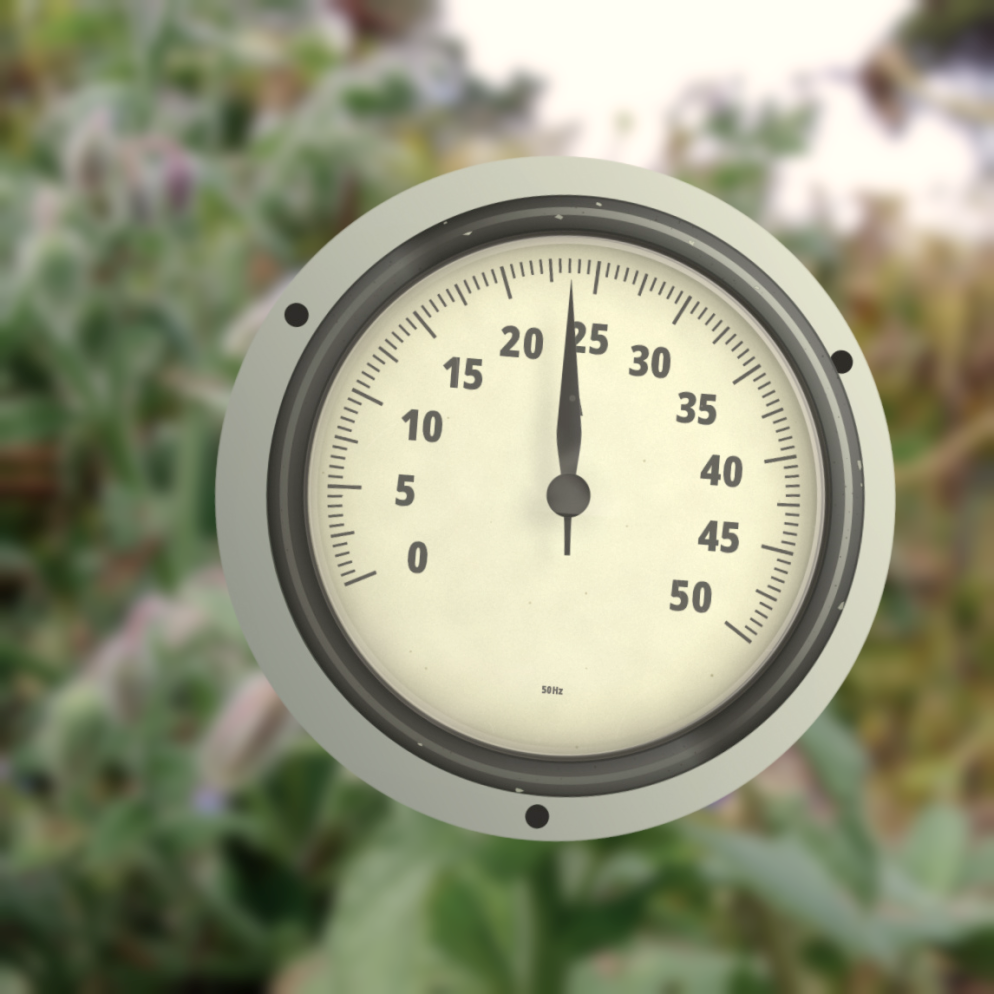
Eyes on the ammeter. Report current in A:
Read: 23.5 A
